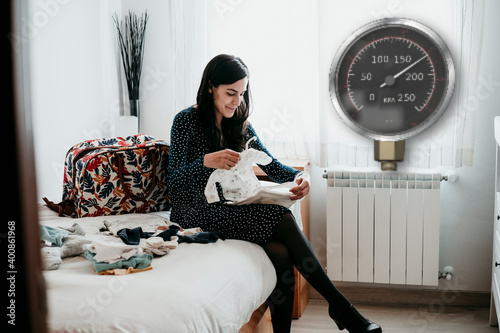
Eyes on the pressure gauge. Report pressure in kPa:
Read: 175 kPa
